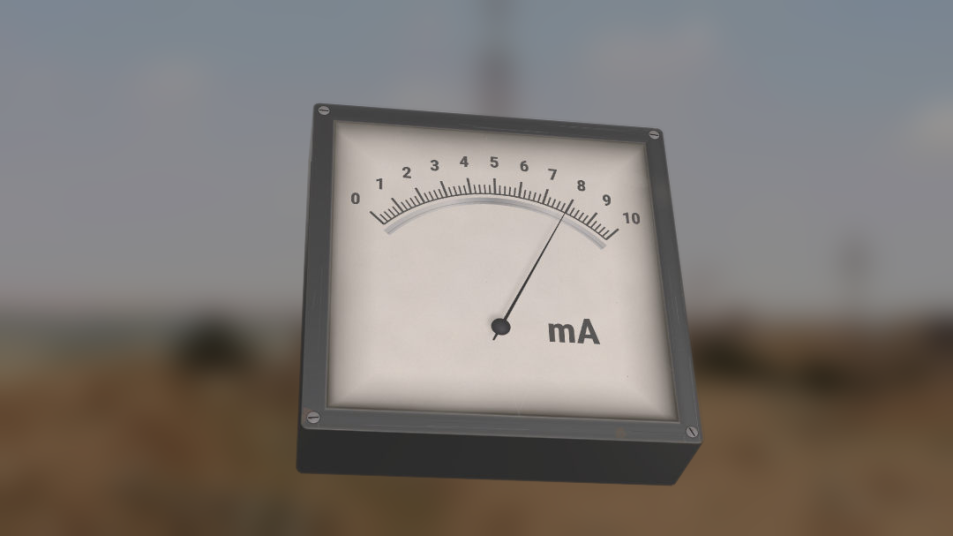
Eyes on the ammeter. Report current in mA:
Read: 8 mA
